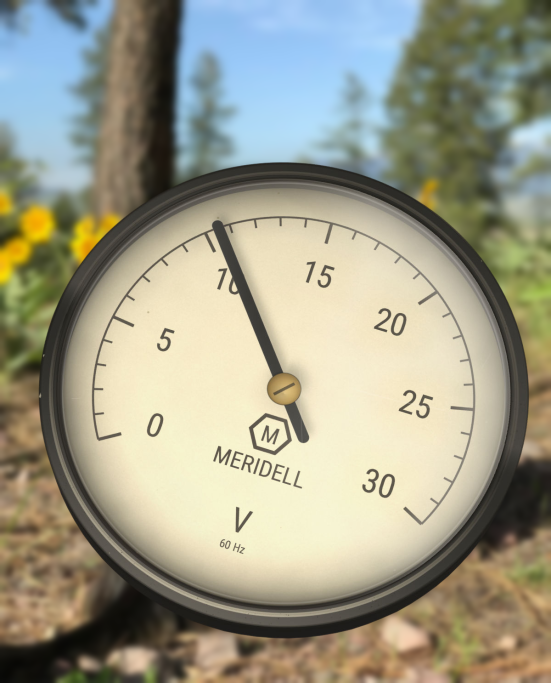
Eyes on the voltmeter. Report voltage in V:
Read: 10.5 V
